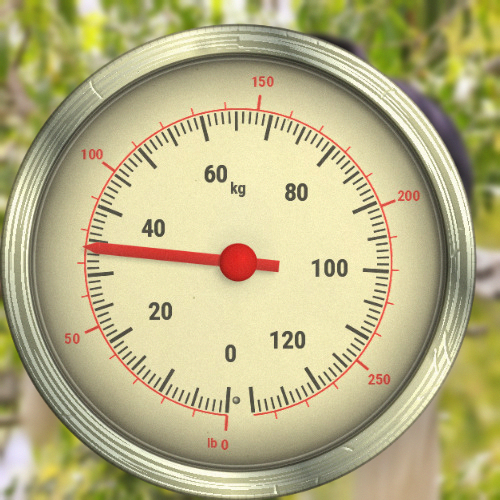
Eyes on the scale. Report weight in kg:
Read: 34 kg
